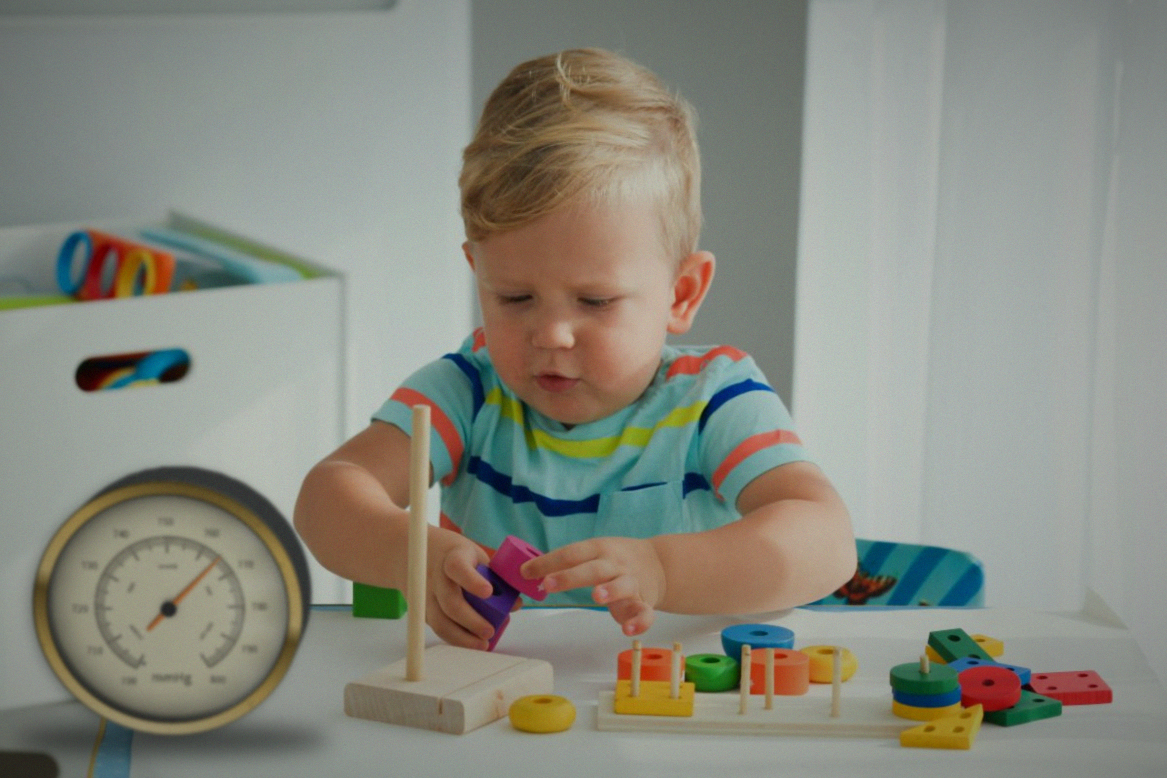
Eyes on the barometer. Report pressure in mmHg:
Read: 765 mmHg
